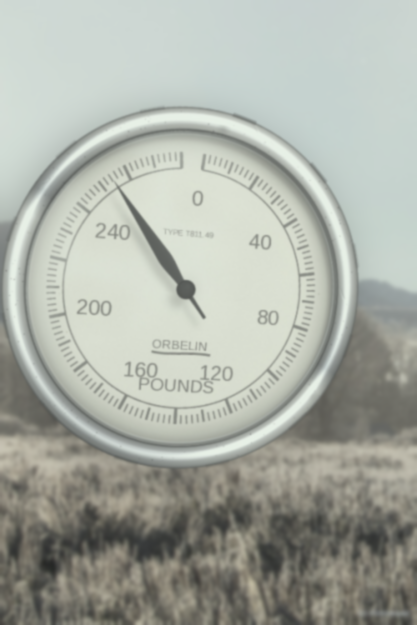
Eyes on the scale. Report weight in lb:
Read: 254 lb
